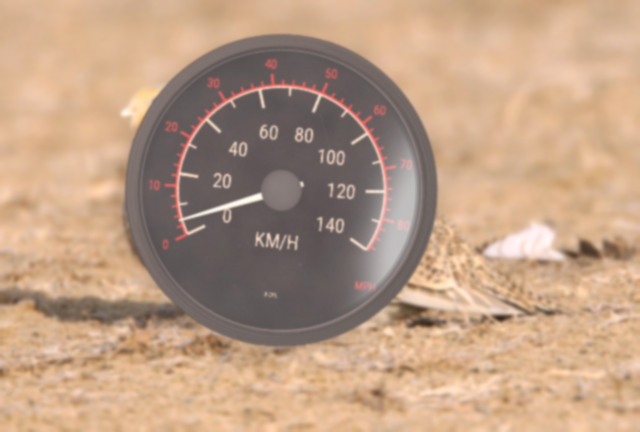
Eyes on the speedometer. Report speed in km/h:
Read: 5 km/h
